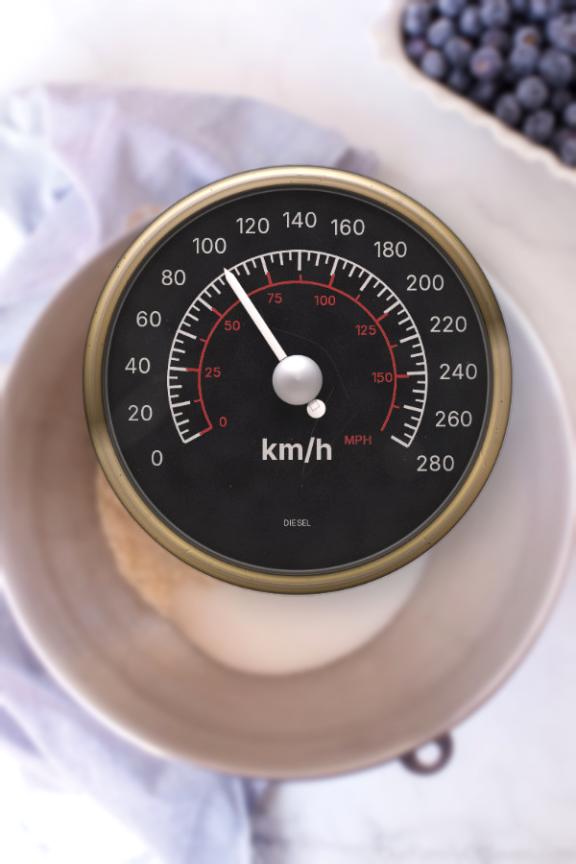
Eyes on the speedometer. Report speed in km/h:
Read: 100 km/h
